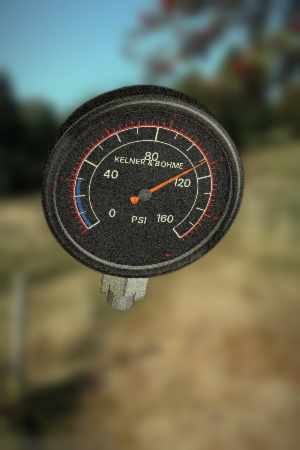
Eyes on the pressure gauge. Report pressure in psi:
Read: 110 psi
